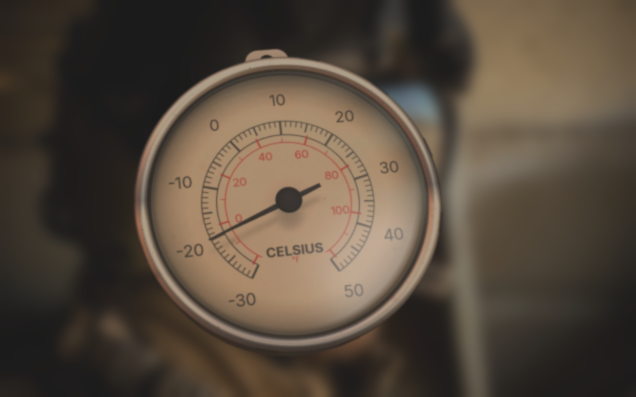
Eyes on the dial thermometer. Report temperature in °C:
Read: -20 °C
